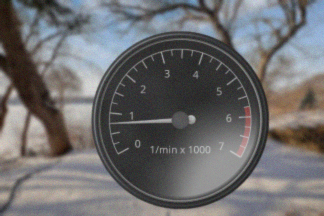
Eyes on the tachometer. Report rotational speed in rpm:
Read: 750 rpm
